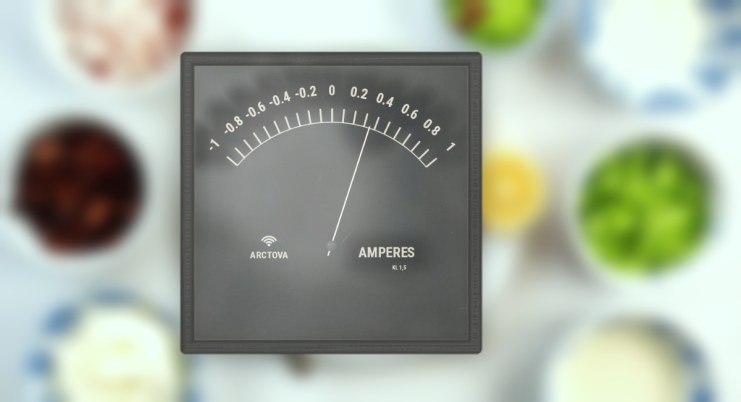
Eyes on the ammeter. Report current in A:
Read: 0.35 A
